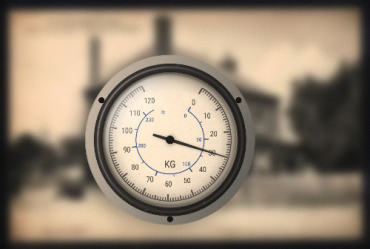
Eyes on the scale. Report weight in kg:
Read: 30 kg
